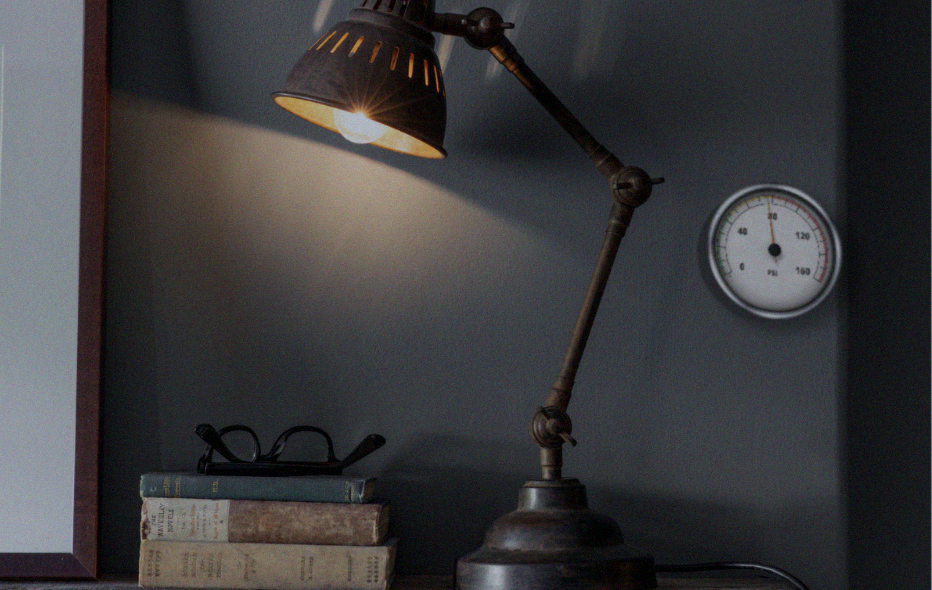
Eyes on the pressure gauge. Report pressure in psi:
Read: 75 psi
